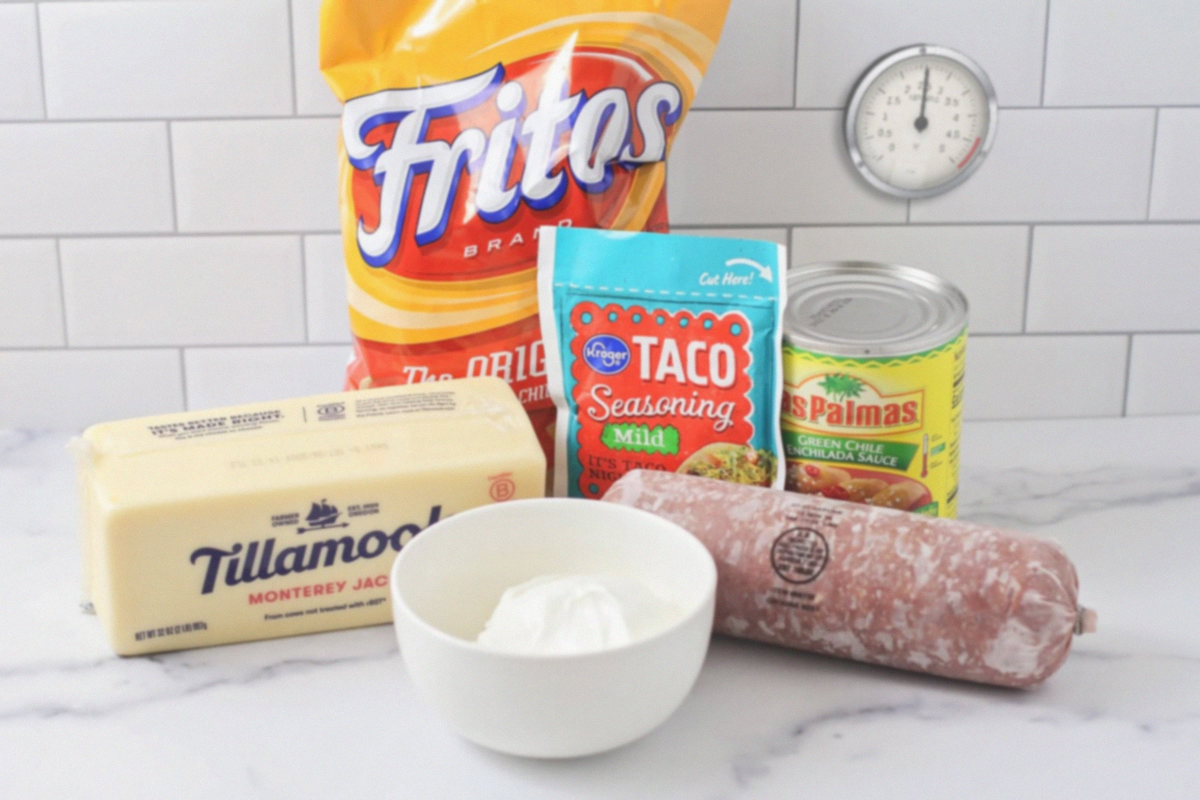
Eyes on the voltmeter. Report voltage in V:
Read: 2.5 V
